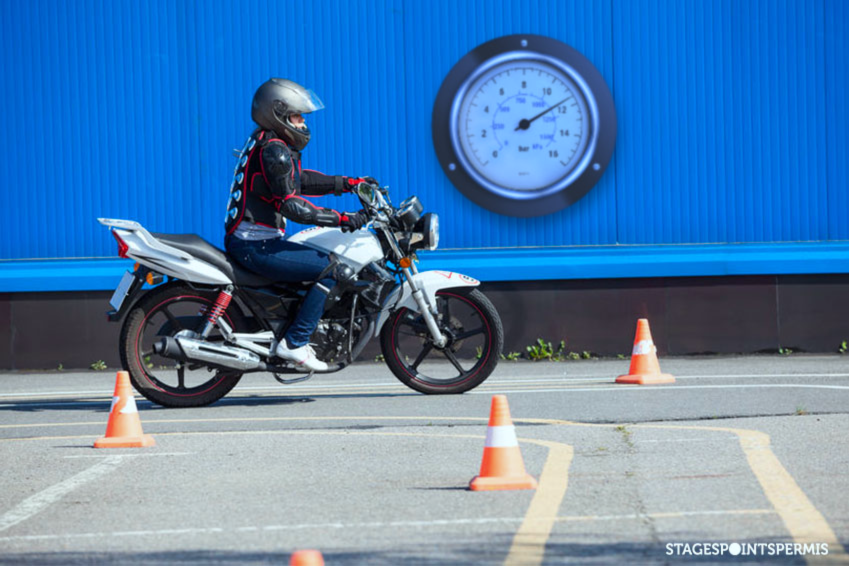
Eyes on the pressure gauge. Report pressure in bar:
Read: 11.5 bar
